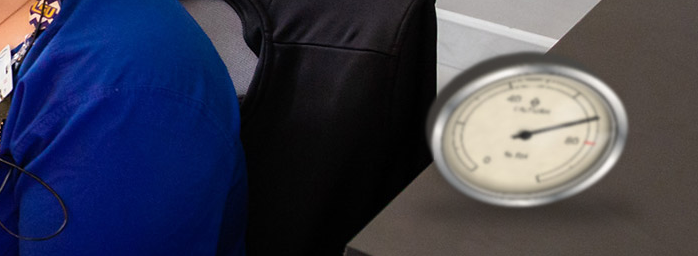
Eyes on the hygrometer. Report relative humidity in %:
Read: 70 %
